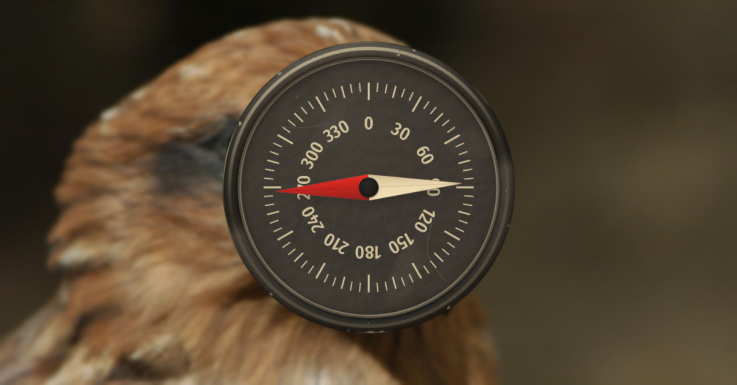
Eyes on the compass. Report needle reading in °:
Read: 267.5 °
